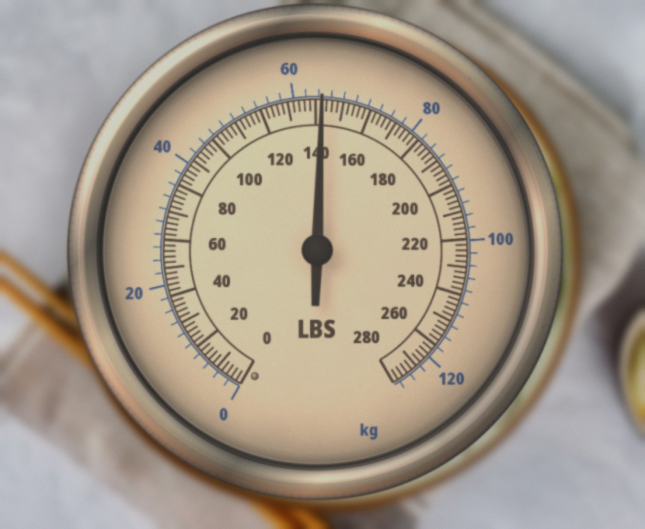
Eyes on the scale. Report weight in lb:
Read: 142 lb
